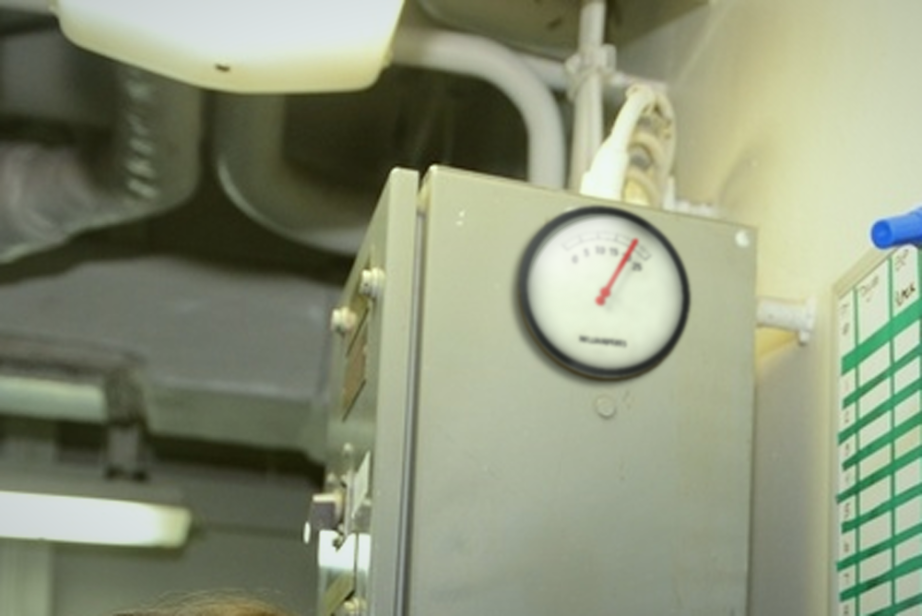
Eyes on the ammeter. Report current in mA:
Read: 20 mA
